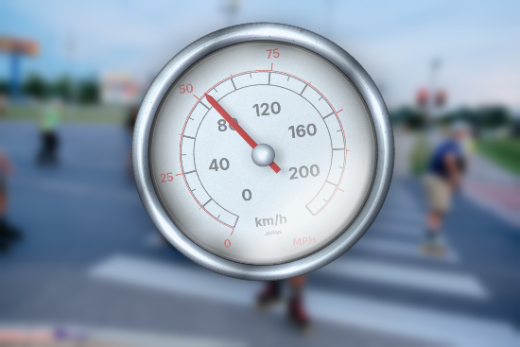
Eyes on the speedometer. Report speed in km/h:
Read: 85 km/h
